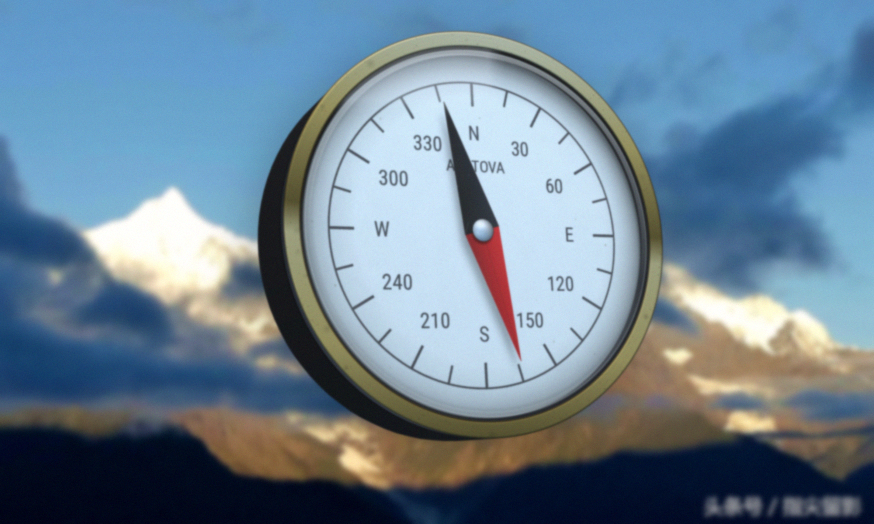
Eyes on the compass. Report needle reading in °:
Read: 165 °
